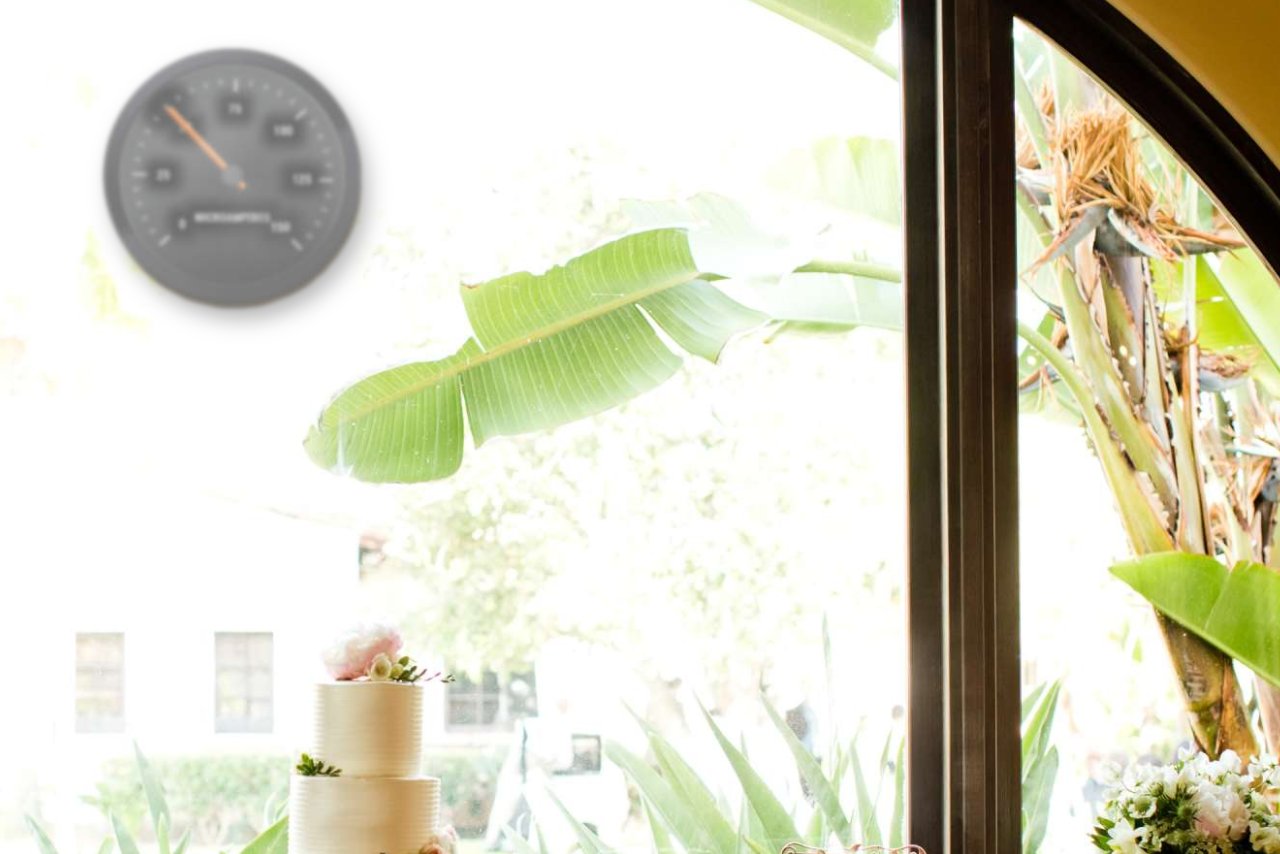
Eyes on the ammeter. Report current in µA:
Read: 50 µA
